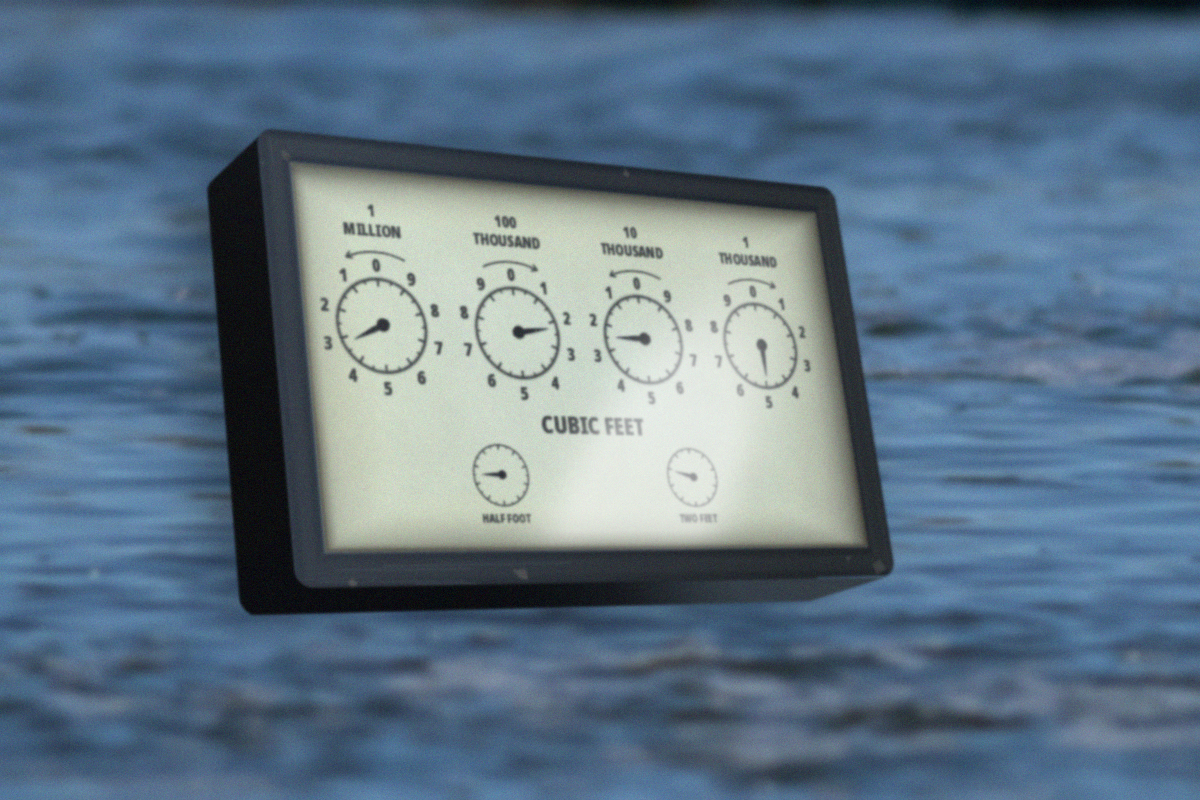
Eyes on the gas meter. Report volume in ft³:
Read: 322500 ft³
